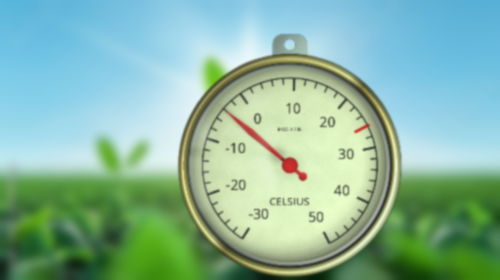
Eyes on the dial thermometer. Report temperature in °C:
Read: -4 °C
